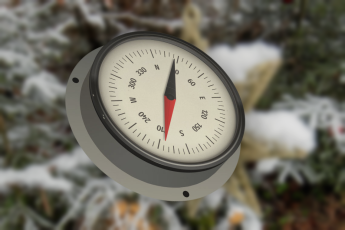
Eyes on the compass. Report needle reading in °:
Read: 205 °
